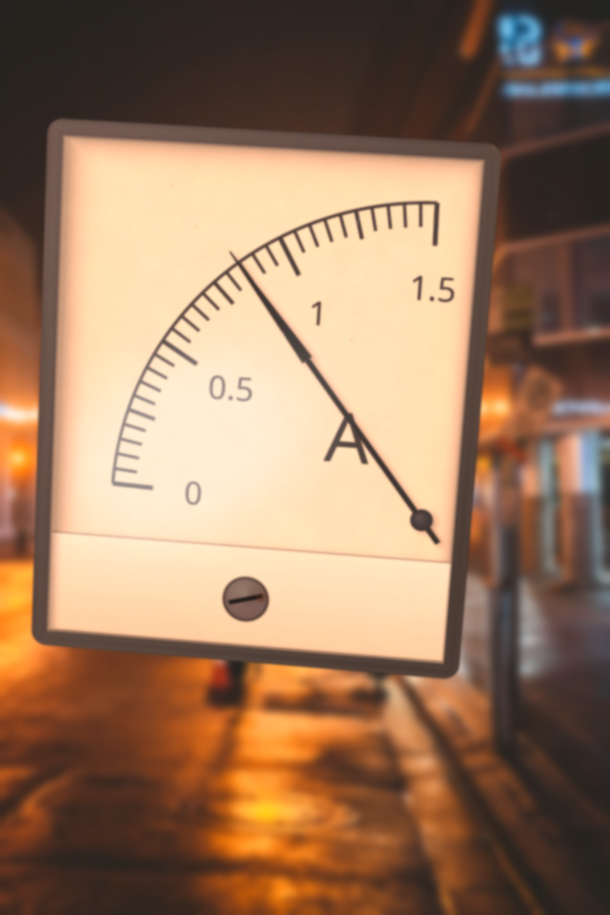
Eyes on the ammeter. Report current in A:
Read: 0.85 A
